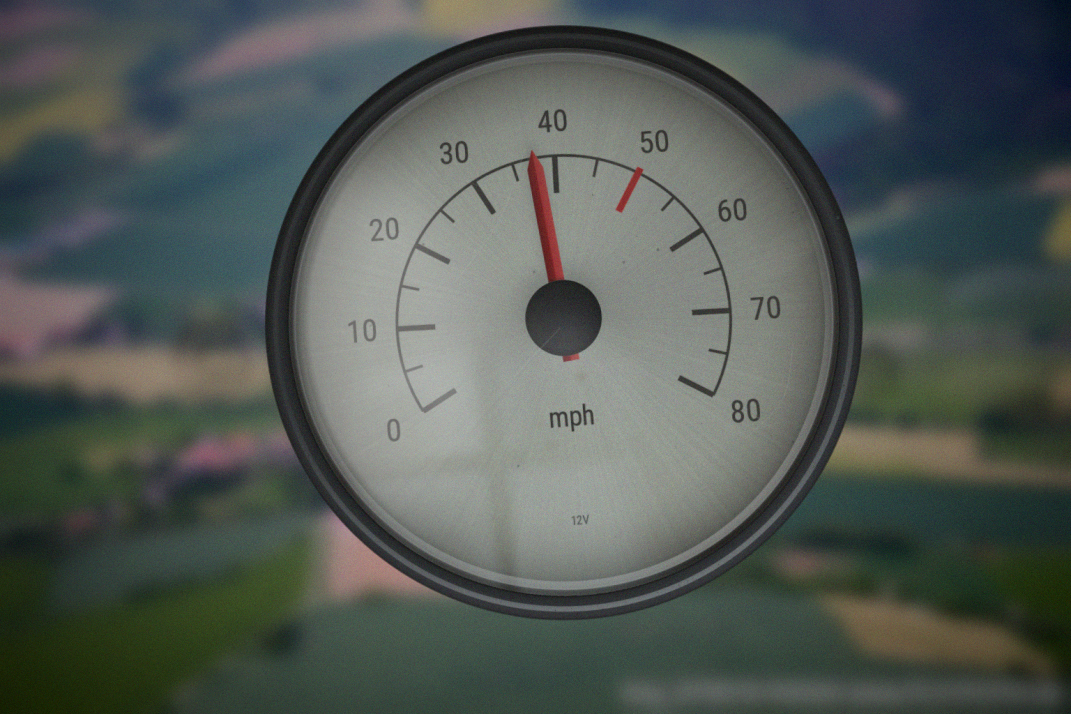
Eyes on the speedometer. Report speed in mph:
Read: 37.5 mph
